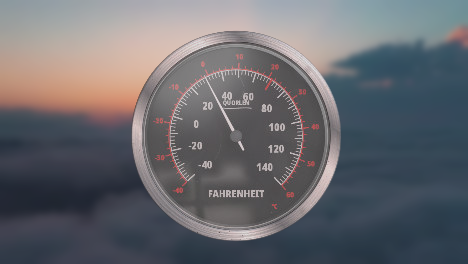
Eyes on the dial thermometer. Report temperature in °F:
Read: 30 °F
